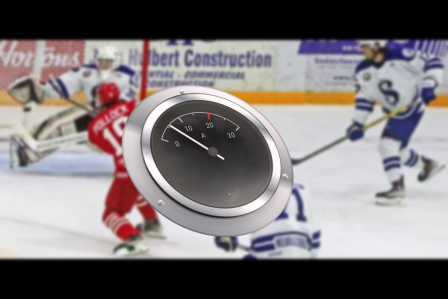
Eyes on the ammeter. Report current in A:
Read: 5 A
